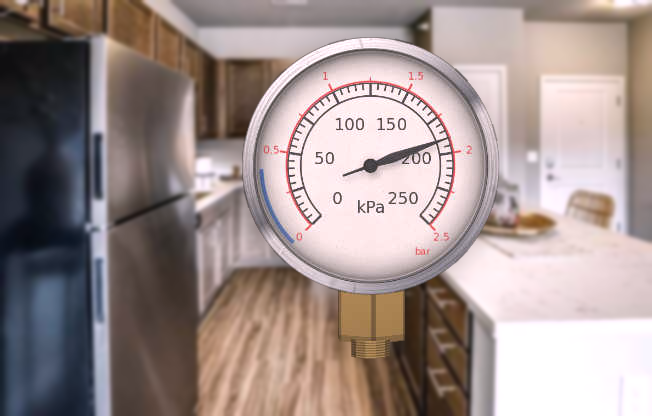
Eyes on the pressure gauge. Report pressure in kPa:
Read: 190 kPa
